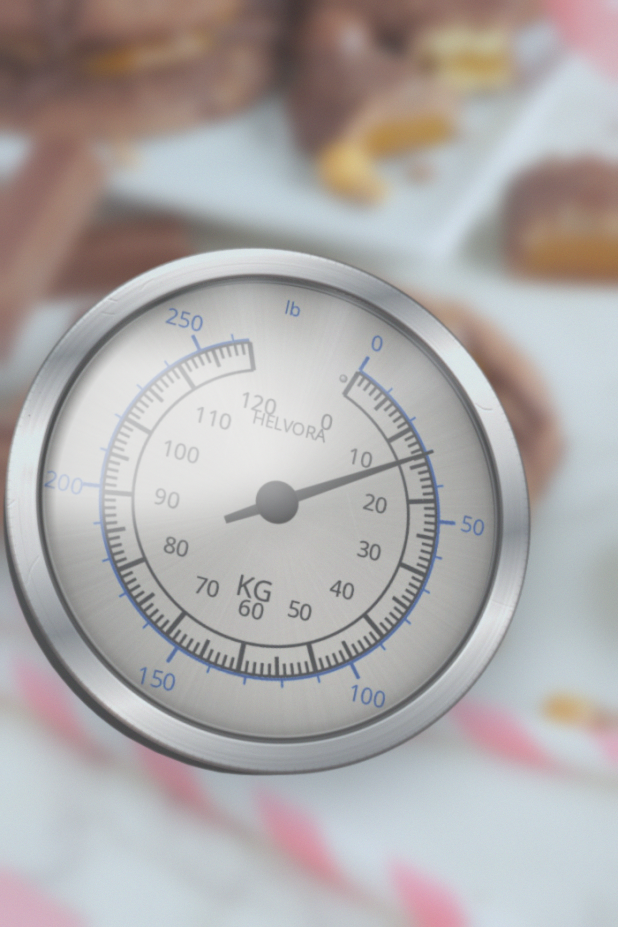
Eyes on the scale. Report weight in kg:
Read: 14 kg
